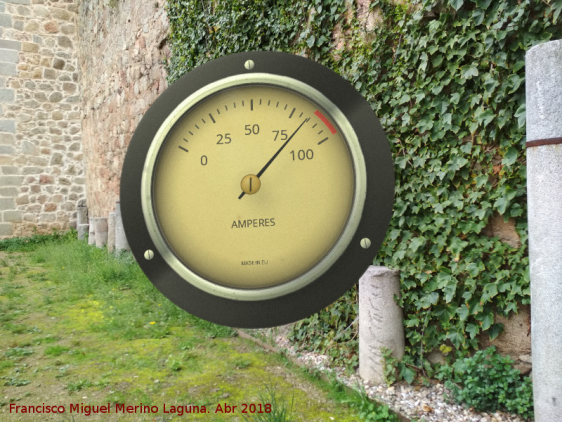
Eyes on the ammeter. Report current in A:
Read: 85 A
